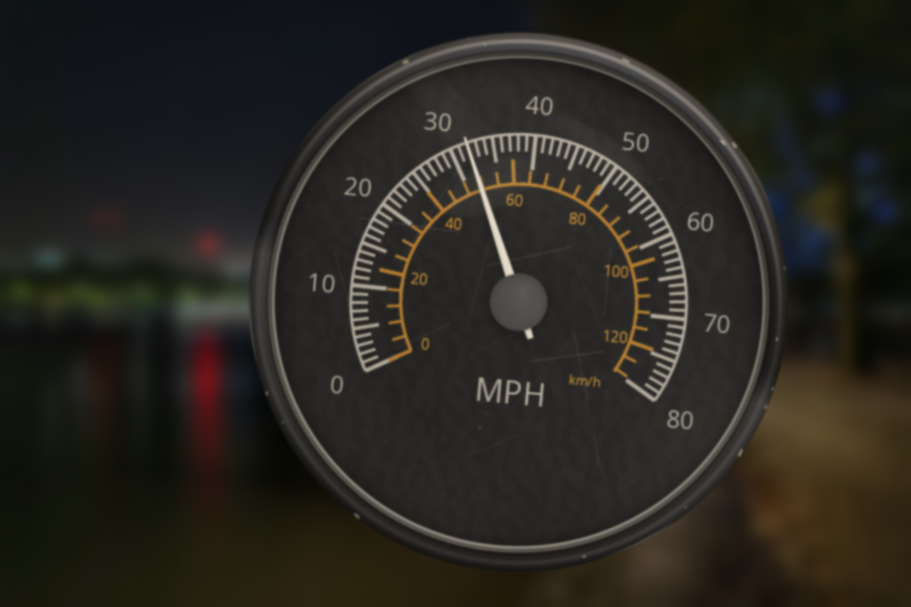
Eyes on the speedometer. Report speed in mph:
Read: 32 mph
